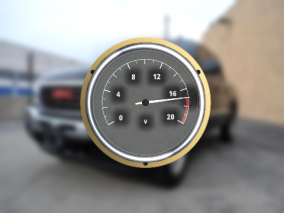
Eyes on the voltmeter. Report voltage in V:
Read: 17 V
